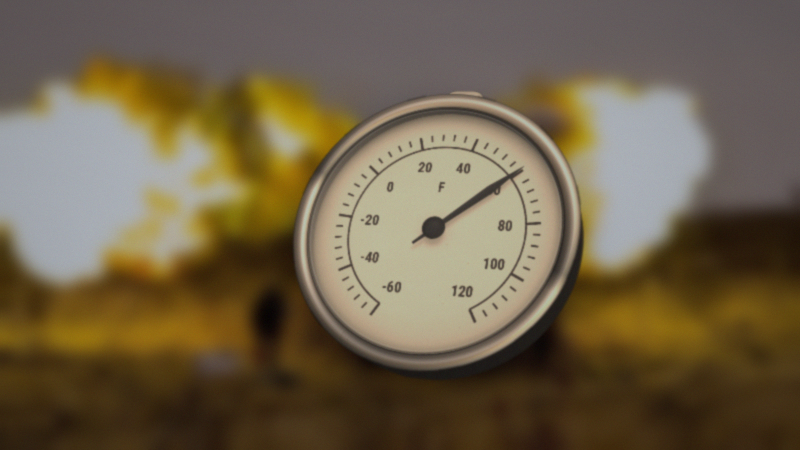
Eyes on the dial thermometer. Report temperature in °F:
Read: 60 °F
